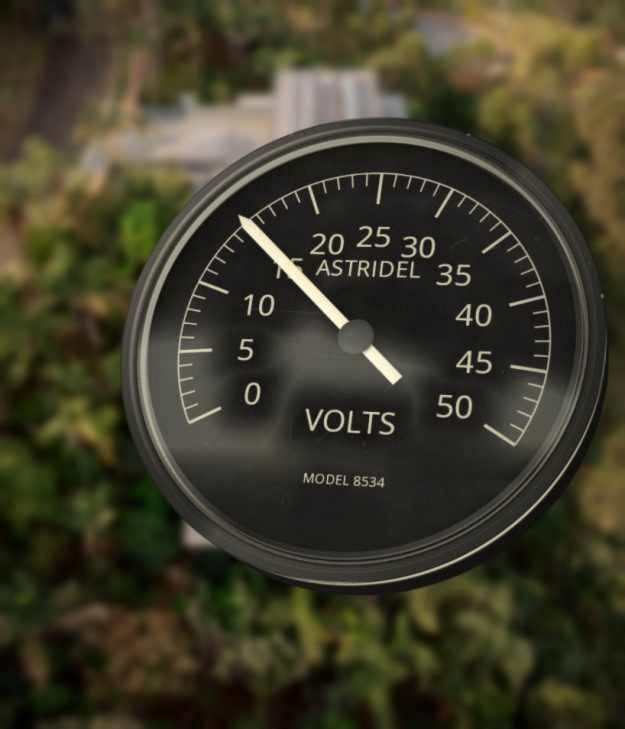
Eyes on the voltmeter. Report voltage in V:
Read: 15 V
